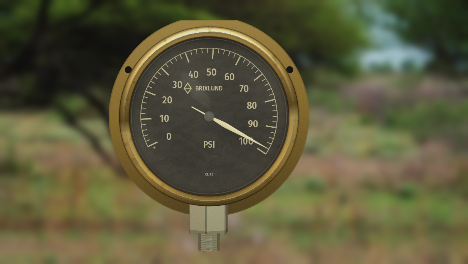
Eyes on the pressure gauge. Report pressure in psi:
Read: 98 psi
